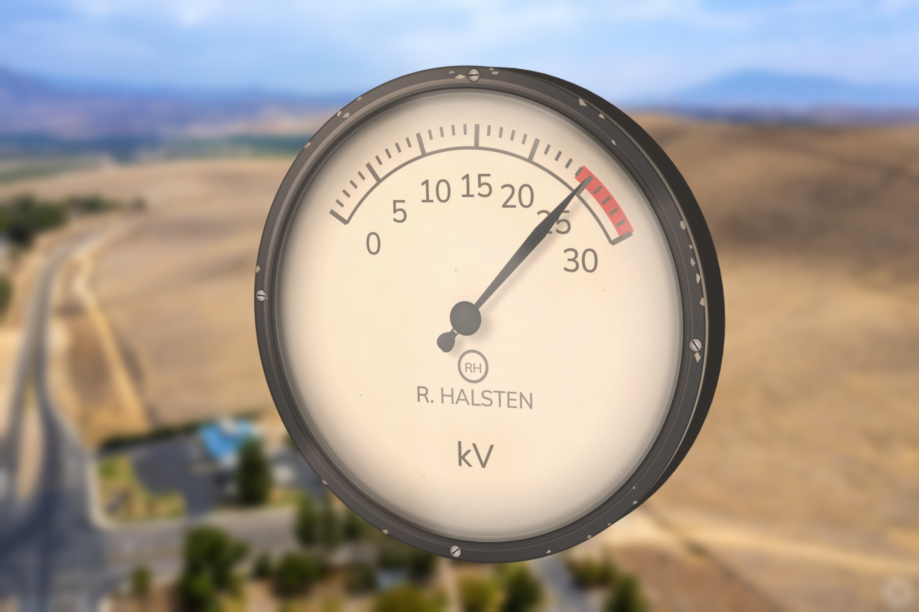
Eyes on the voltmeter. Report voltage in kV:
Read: 25 kV
